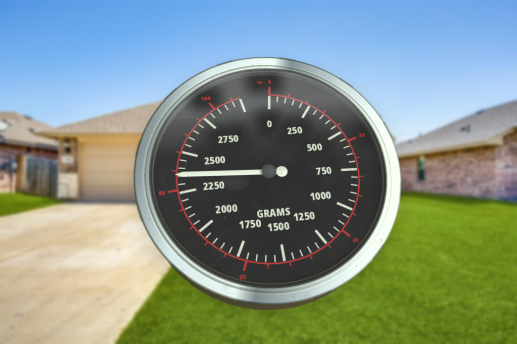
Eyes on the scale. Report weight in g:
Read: 2350 g
